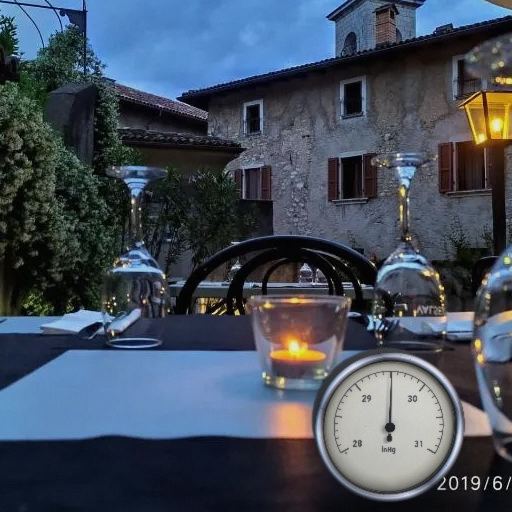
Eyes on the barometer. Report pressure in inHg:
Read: 29.5 inHg
